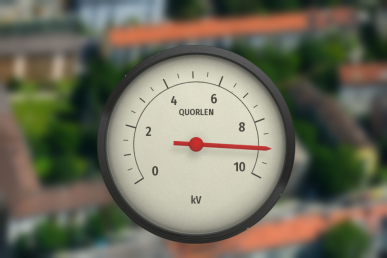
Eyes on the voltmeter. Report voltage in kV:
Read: 9 kV
